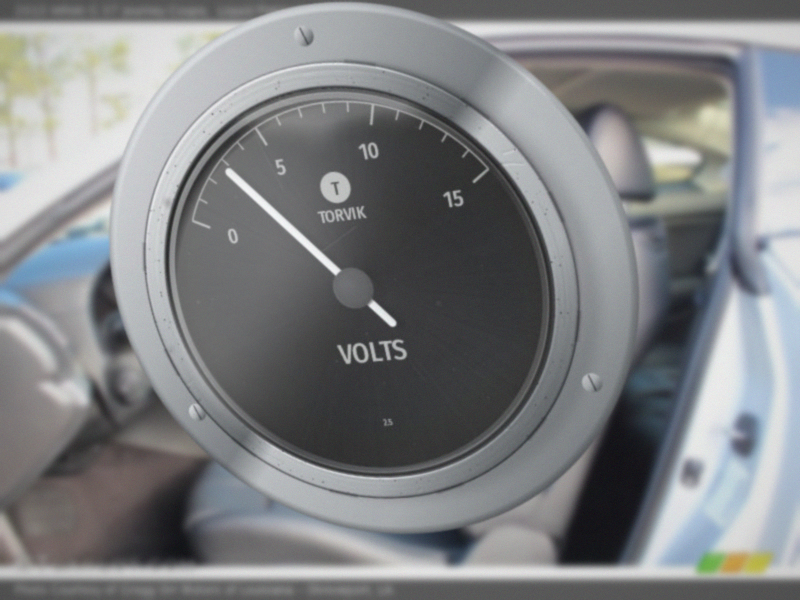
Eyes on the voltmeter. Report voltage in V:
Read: 3 V
